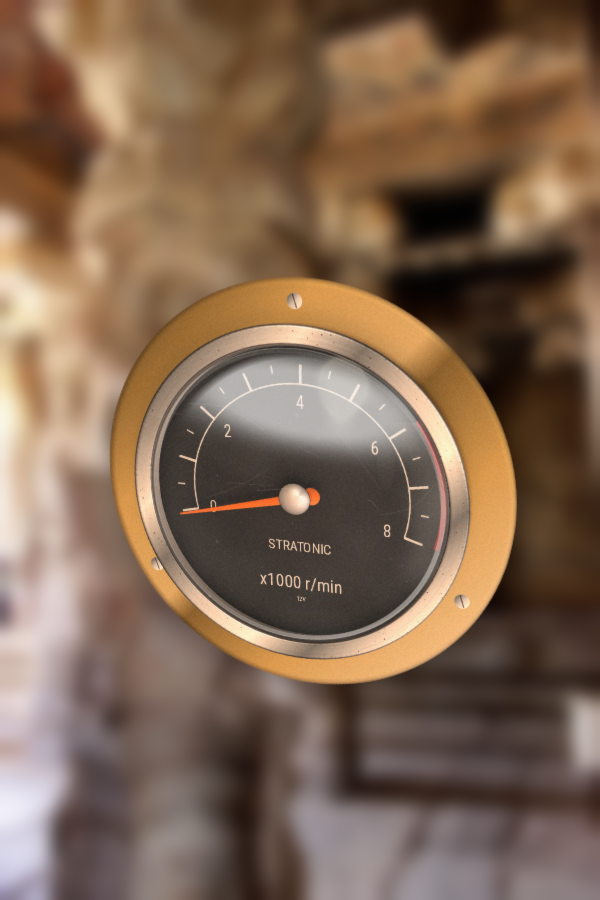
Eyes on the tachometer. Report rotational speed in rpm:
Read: 0 rpm
